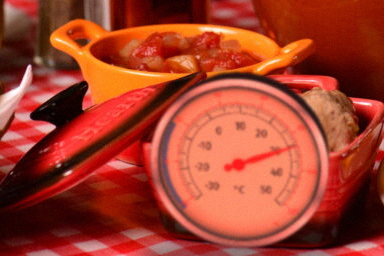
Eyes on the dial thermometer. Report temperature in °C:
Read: 30 °C
